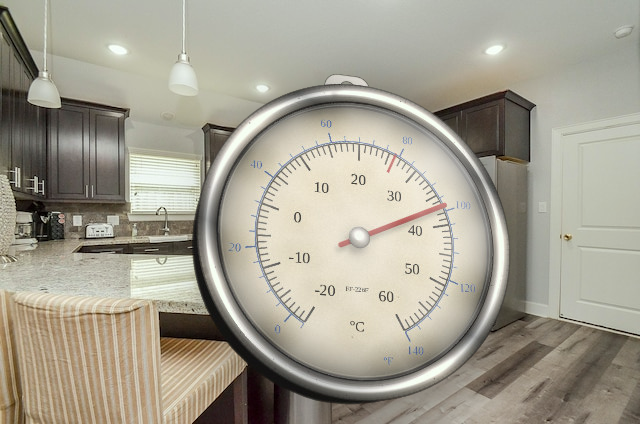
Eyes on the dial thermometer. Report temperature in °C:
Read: 37 °C
